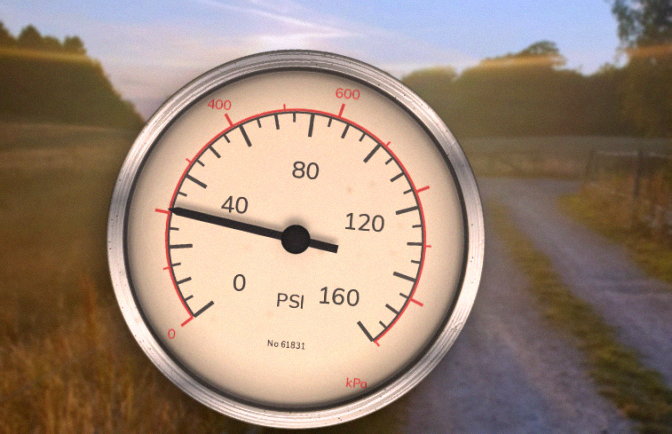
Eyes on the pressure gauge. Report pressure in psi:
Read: 30 psi
